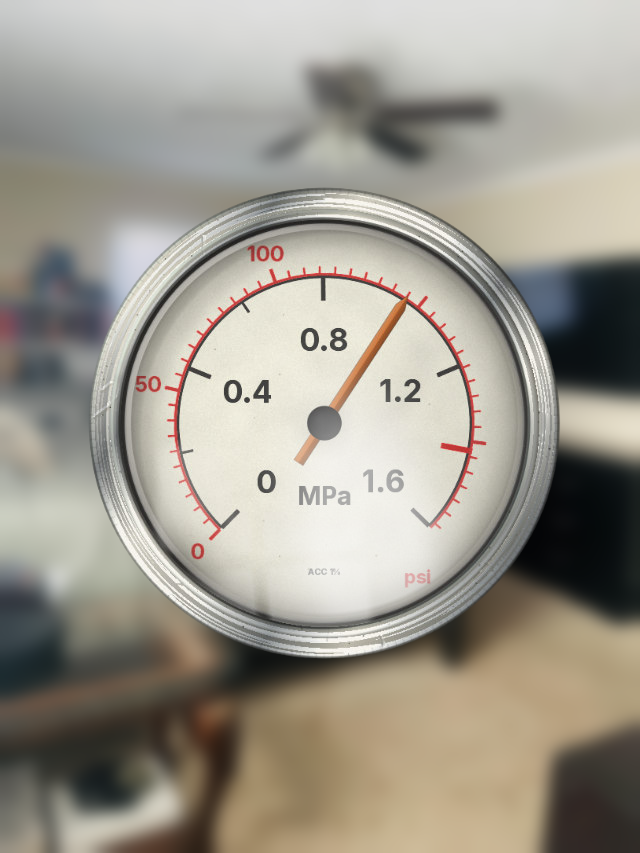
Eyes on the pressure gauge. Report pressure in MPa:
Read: 1 MPa
